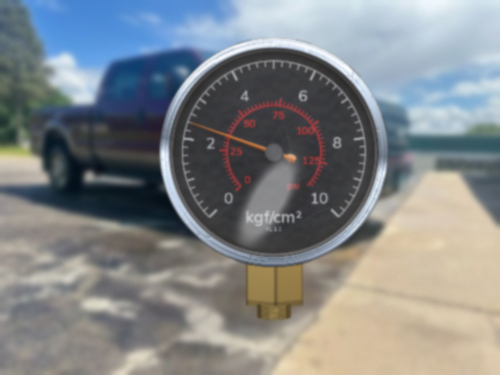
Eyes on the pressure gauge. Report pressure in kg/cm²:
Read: 2.4 kg/cm²
